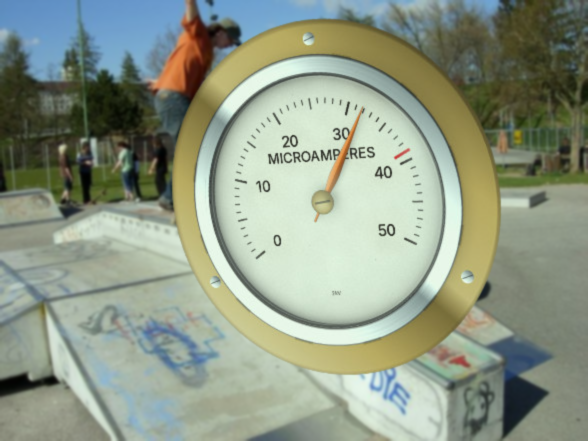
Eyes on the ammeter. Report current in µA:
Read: 32 µA
